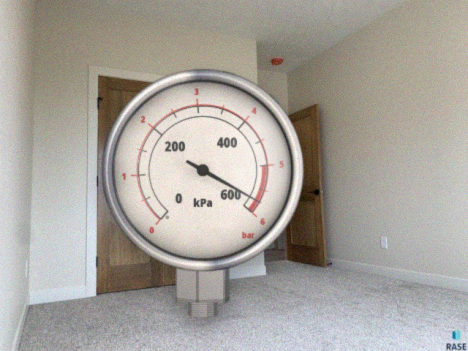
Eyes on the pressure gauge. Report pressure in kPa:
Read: 575 kPa
